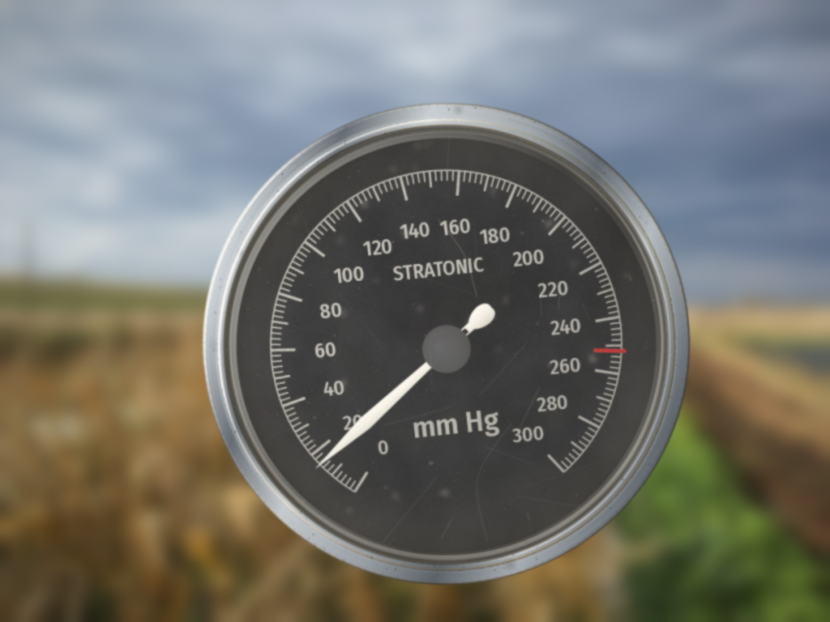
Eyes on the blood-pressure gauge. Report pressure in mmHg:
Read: 16 mmHg
